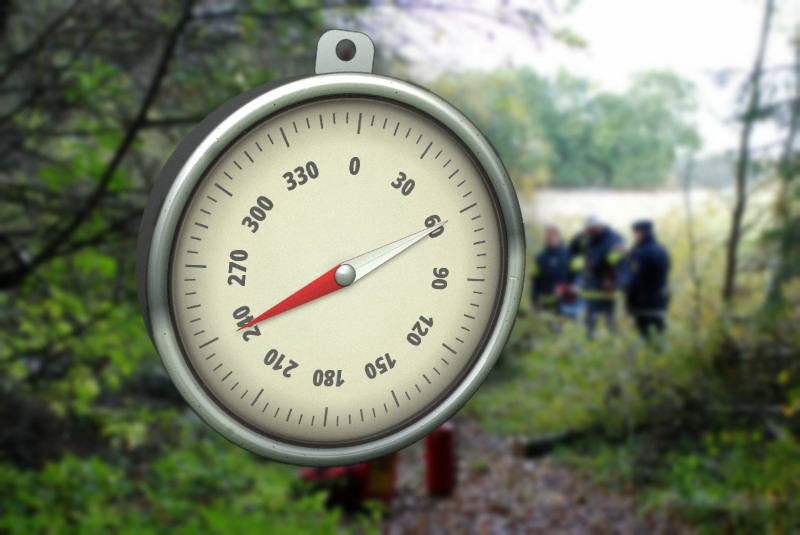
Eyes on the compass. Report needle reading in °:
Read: 240 °
